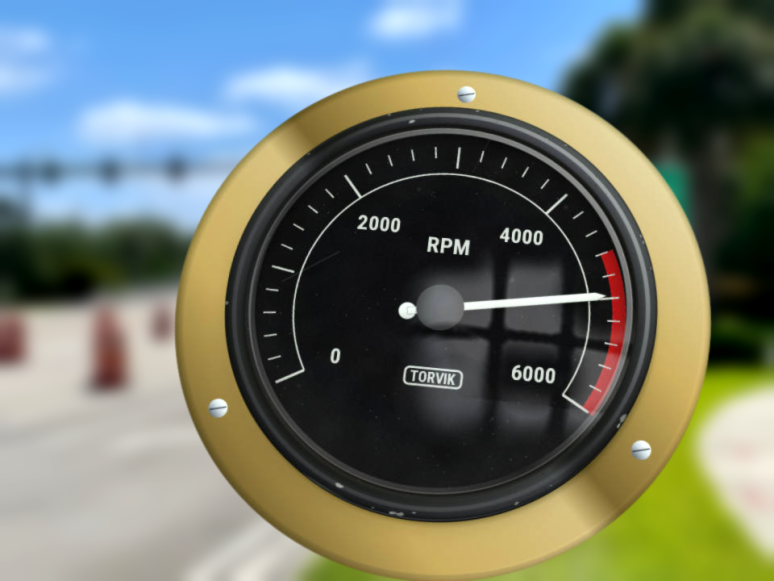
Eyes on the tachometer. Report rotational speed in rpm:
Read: 5000 rpm
